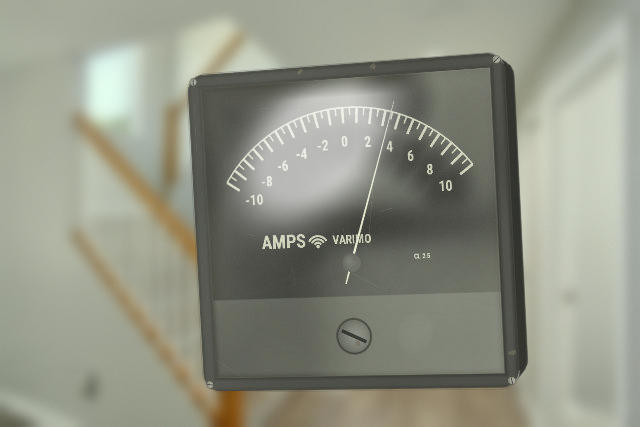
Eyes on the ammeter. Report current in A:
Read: 3.5 A
